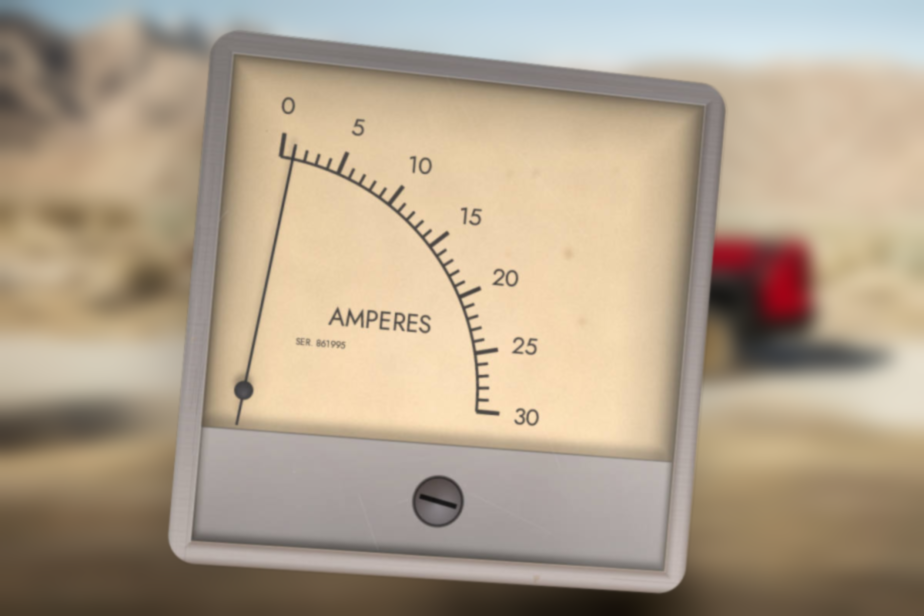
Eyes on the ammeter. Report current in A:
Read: 1 A
